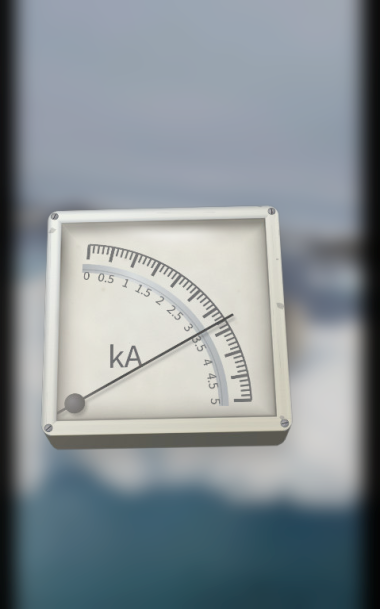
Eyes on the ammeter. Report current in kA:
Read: 3.3 kA
